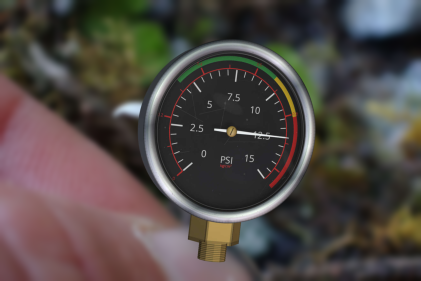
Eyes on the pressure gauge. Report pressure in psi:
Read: 12.5 psi
